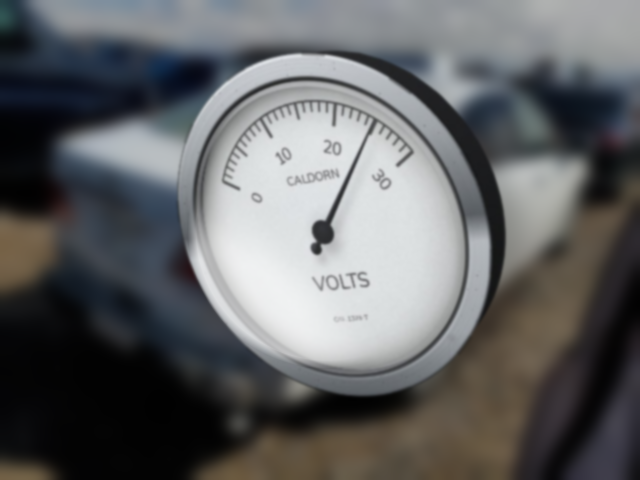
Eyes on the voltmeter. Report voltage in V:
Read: 25 V
